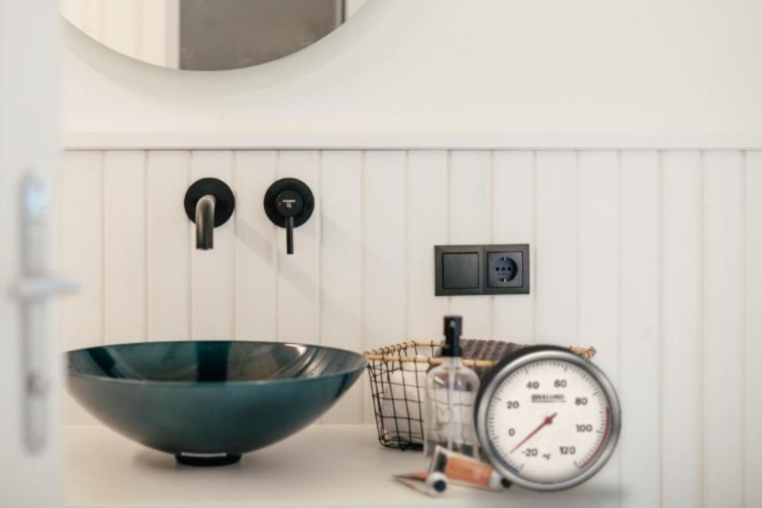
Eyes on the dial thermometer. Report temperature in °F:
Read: -10 °F
